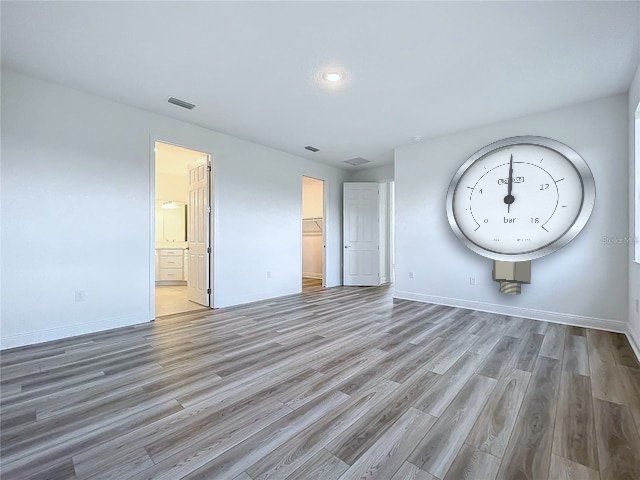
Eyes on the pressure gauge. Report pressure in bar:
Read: 8 bar
